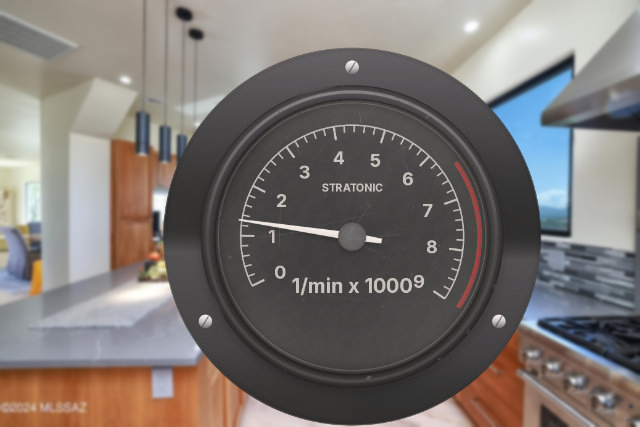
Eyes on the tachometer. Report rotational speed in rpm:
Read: 1300 rpm
